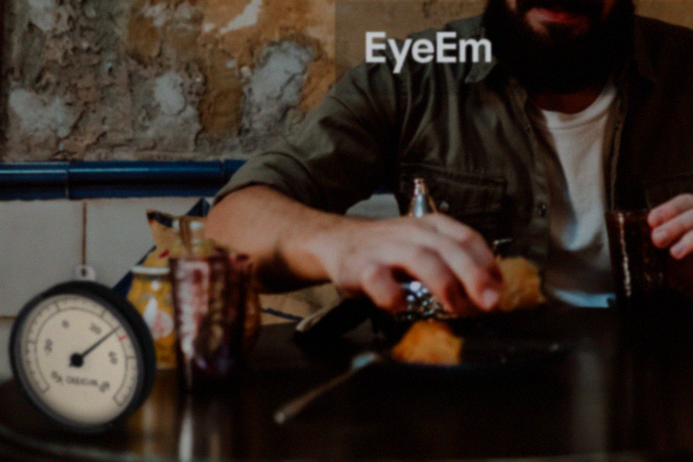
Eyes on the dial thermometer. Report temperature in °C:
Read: 28 °C
